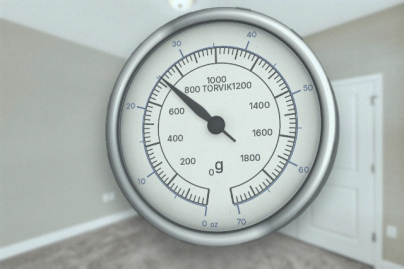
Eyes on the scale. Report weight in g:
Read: 720 g
